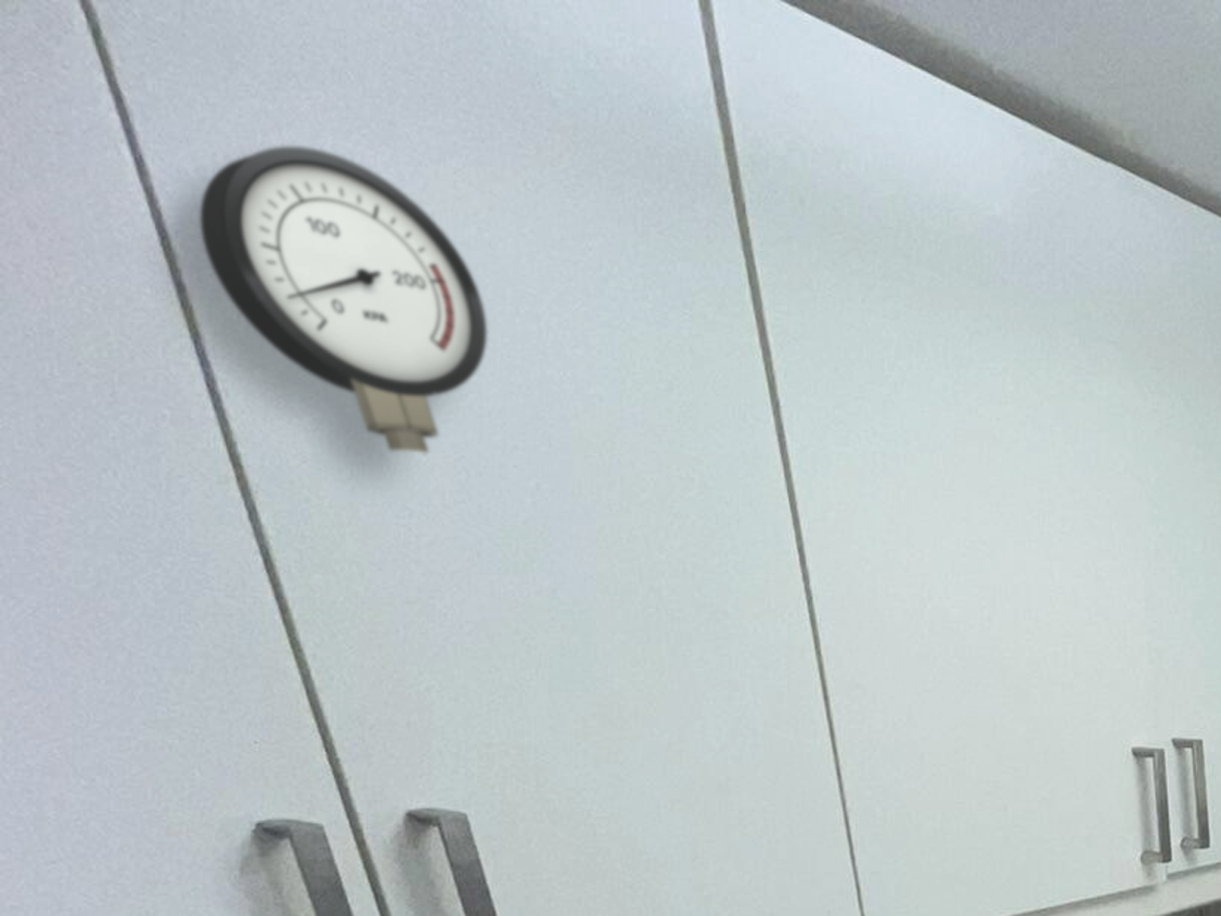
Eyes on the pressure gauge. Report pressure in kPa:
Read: 20 kPa
